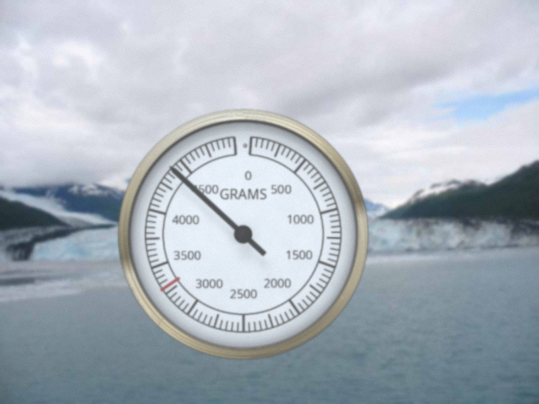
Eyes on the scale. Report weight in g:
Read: 4400 g
